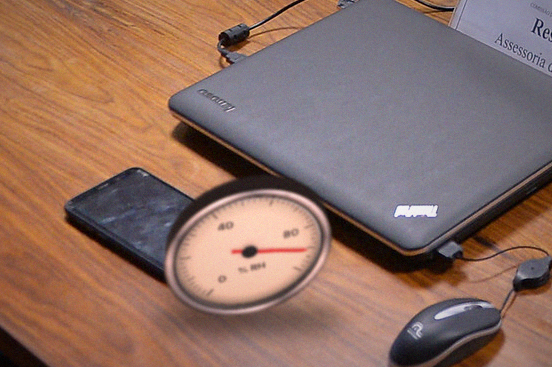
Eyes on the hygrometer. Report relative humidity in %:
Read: 90 %
